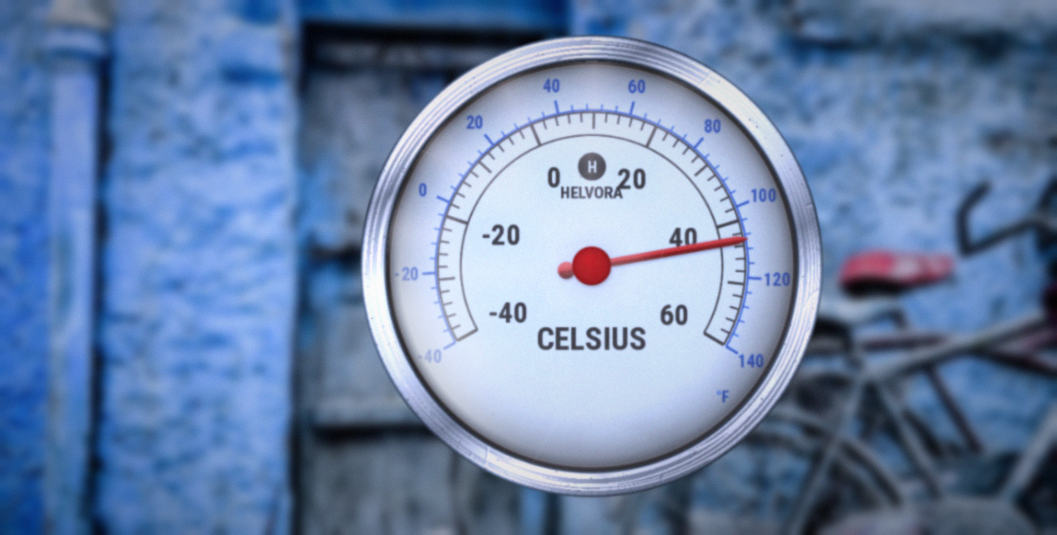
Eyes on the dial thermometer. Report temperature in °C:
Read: 43 °C
